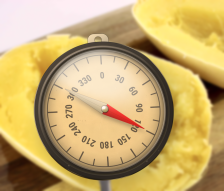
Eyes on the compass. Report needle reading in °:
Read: 120 °
